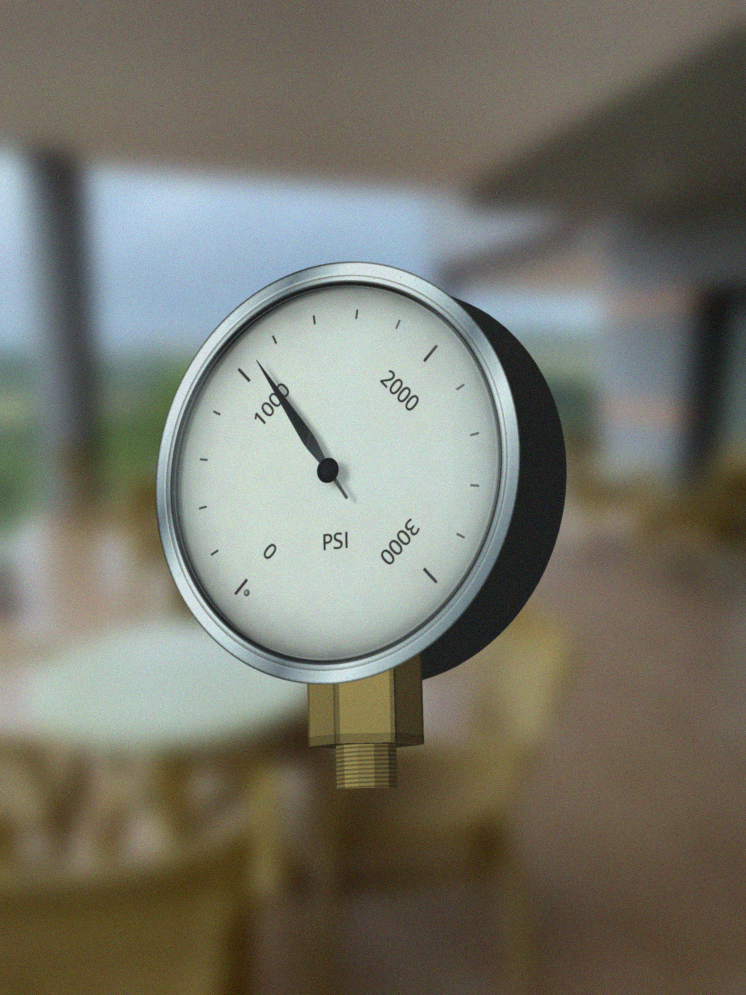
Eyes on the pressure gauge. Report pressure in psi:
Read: 1100 psi
